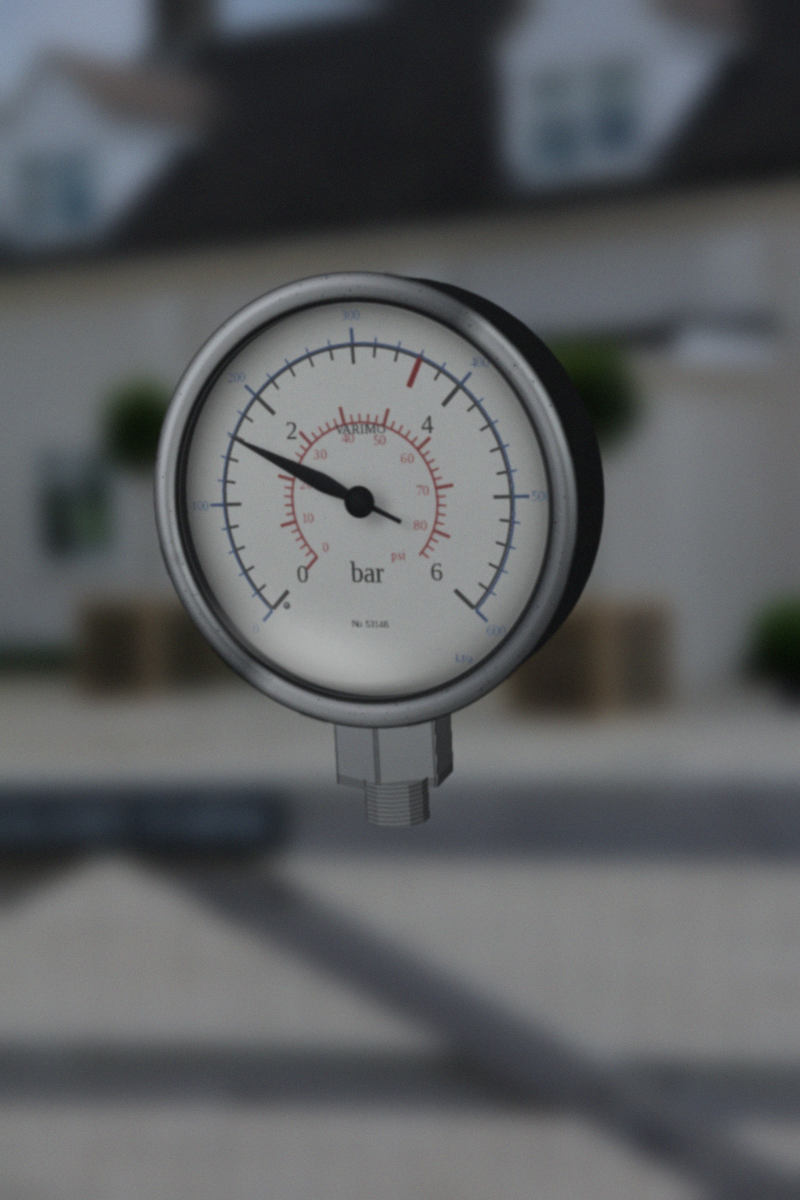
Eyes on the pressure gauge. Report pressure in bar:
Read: 1.6 bar
